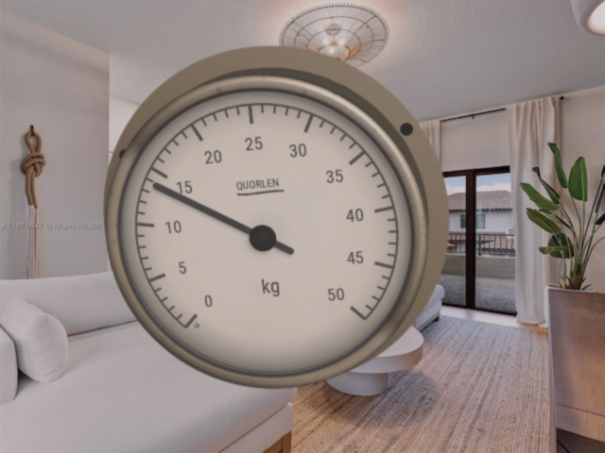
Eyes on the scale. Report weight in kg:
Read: 14 kg
